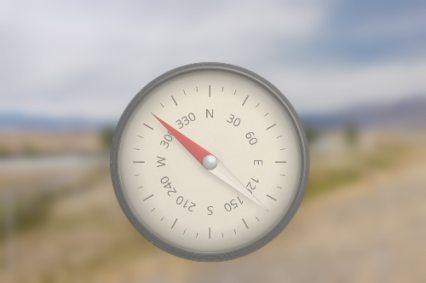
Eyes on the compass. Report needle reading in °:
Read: 310 °
